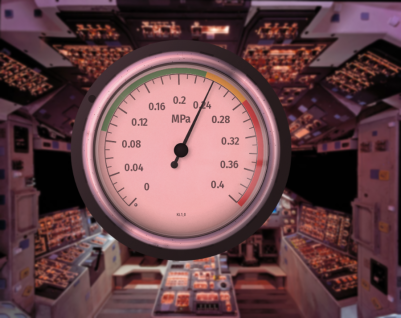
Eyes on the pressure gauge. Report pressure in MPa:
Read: 0.24 MPa
